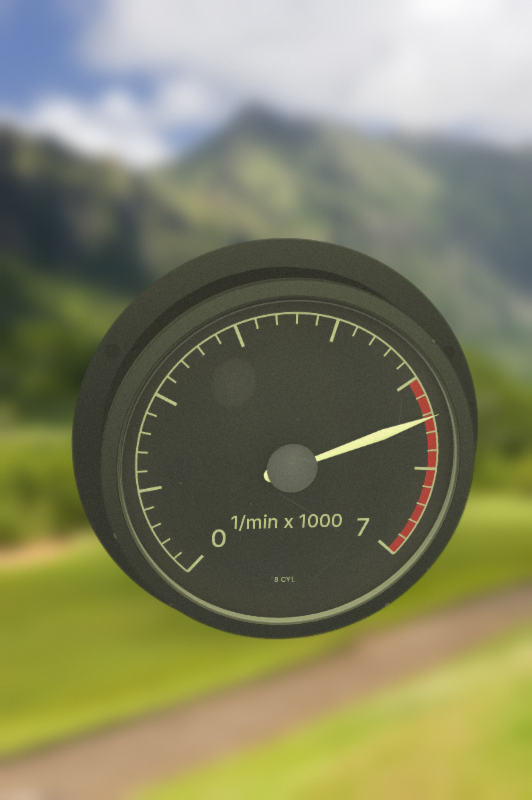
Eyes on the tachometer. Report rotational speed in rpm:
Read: 5400 rpm
